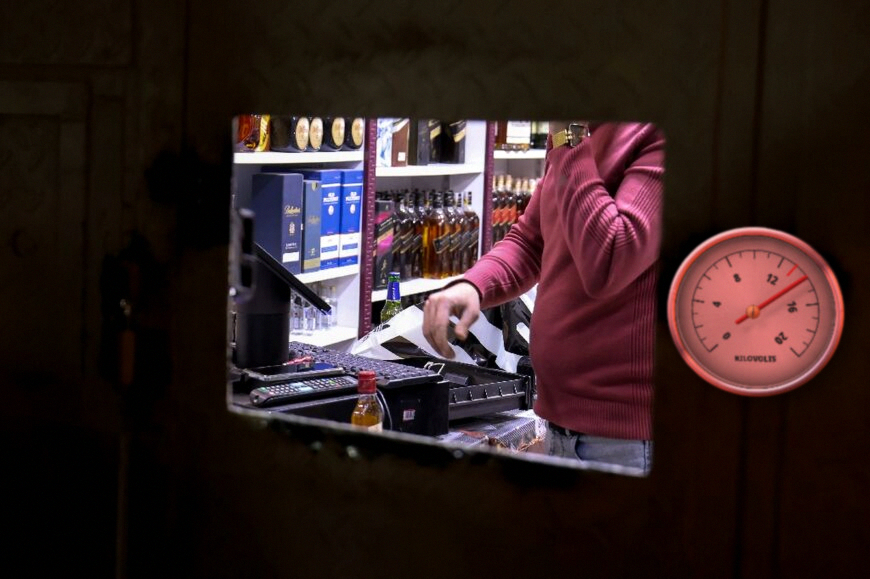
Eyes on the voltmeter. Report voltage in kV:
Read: 14 kV
